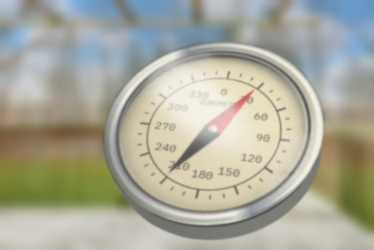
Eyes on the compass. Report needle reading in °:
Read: 30 °
